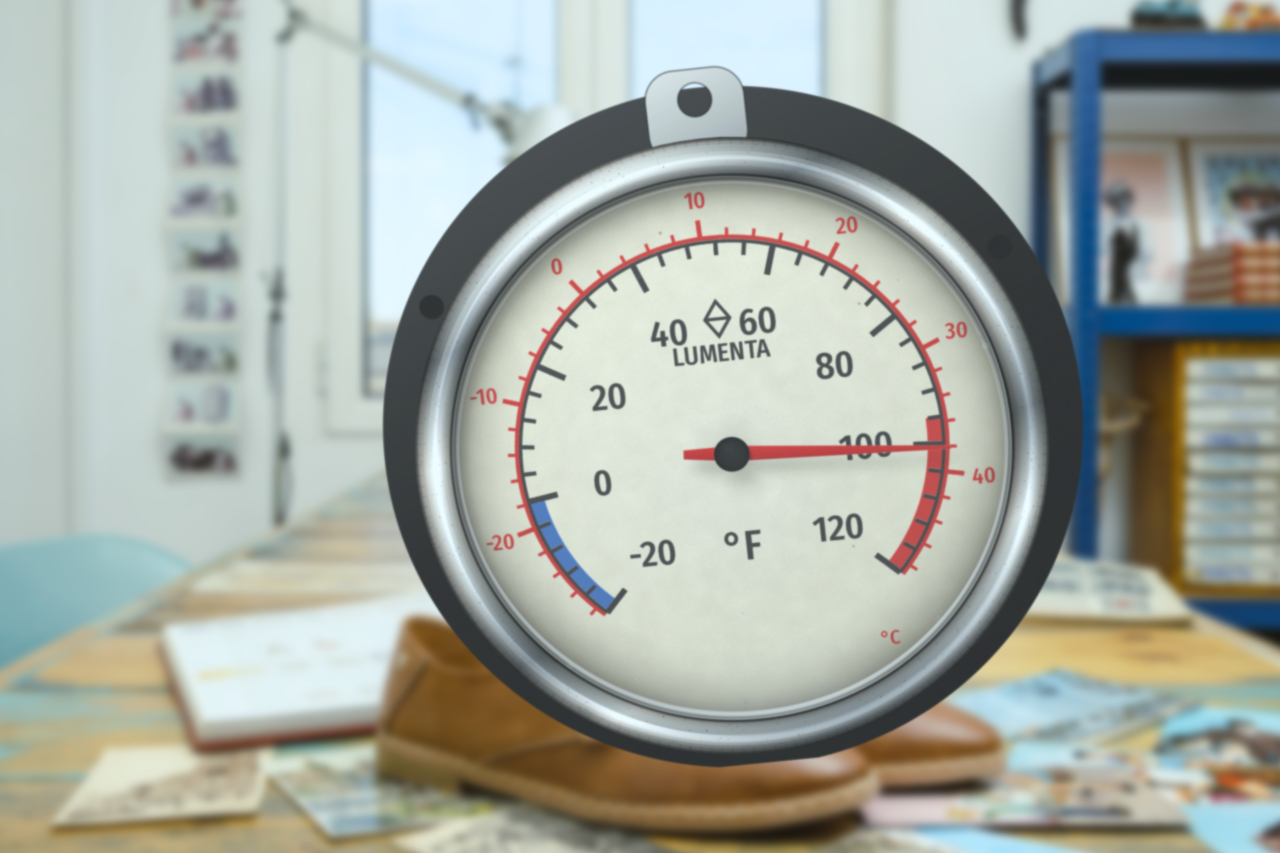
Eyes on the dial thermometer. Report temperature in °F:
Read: 100 °F
